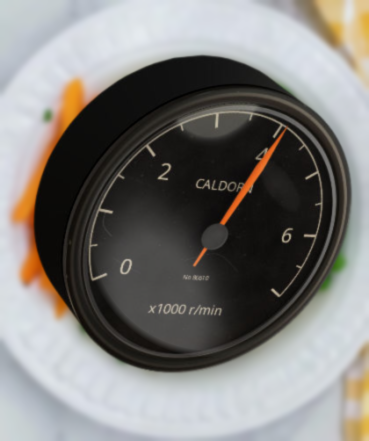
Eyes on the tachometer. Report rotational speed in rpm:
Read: 4000 rpm
